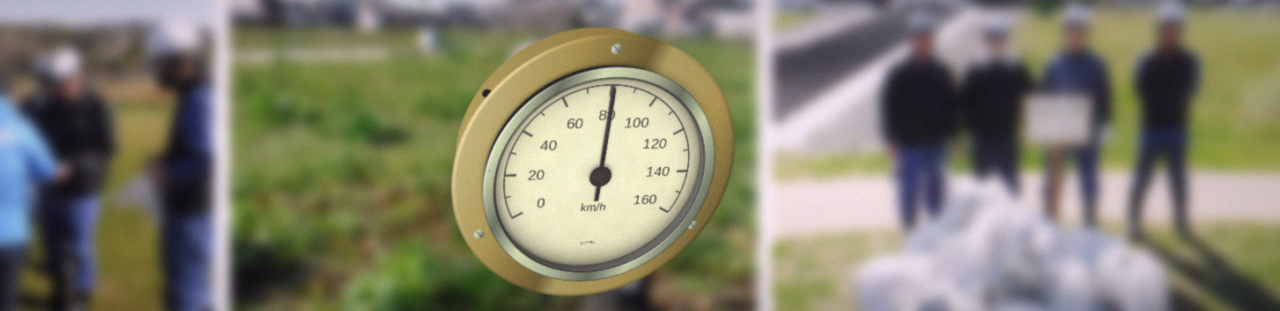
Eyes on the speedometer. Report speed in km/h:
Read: 80 km/h
